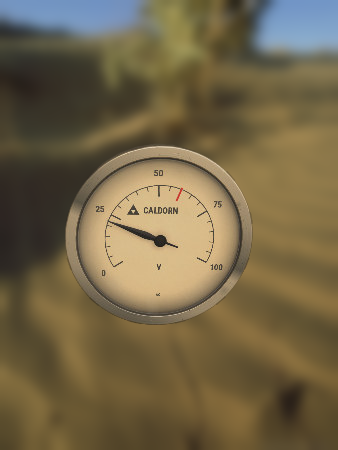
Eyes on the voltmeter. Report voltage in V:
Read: 22.5 V
